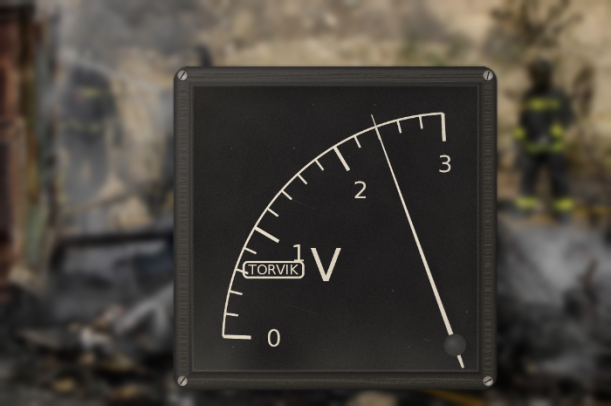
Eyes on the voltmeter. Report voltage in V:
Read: 2.4 V
